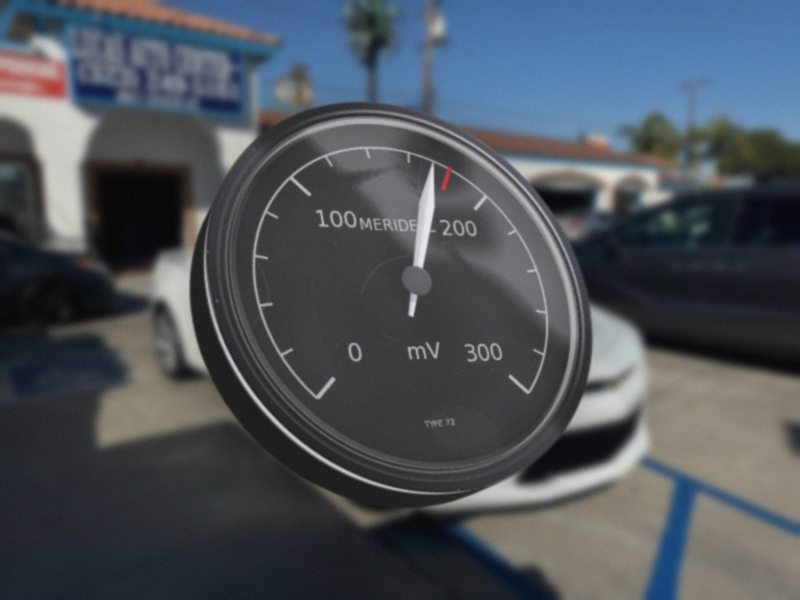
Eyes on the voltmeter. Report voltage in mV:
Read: 170 mV
